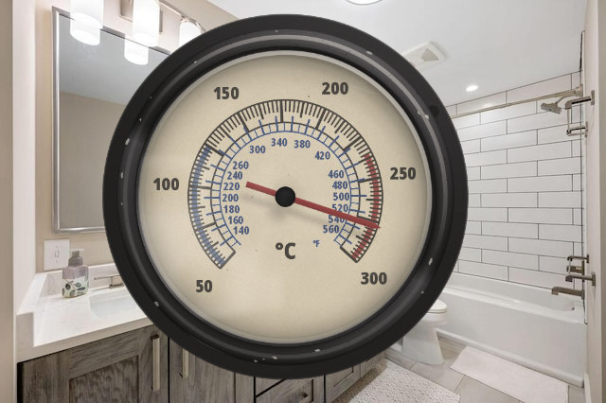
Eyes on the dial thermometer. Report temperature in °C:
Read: 277.5 °C
